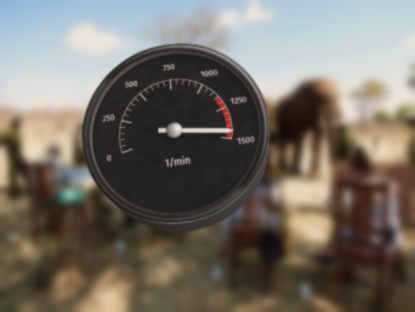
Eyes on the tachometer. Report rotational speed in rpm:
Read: 1450 rpm
